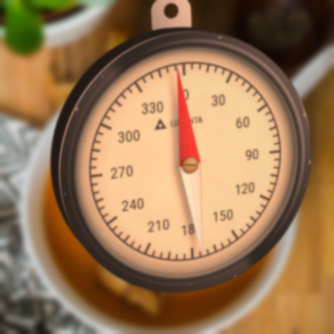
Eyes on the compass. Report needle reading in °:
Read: 355 °
